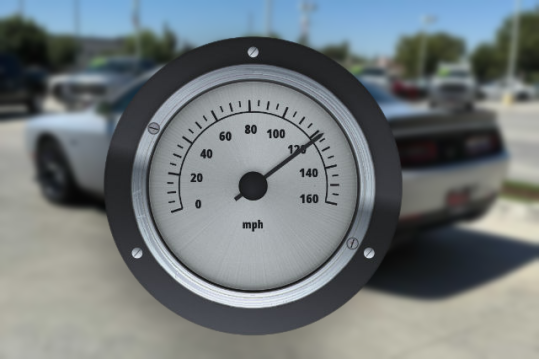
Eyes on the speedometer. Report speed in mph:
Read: 122.5 mph
